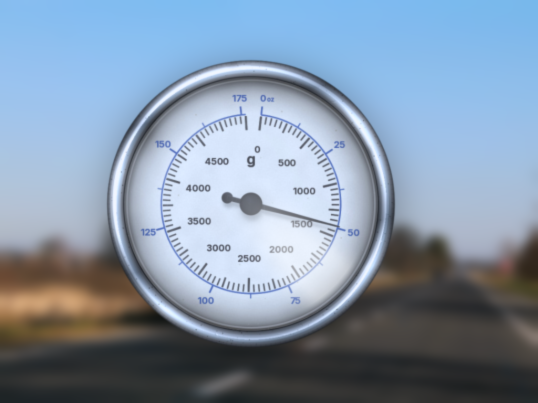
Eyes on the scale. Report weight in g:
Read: 1400 g
